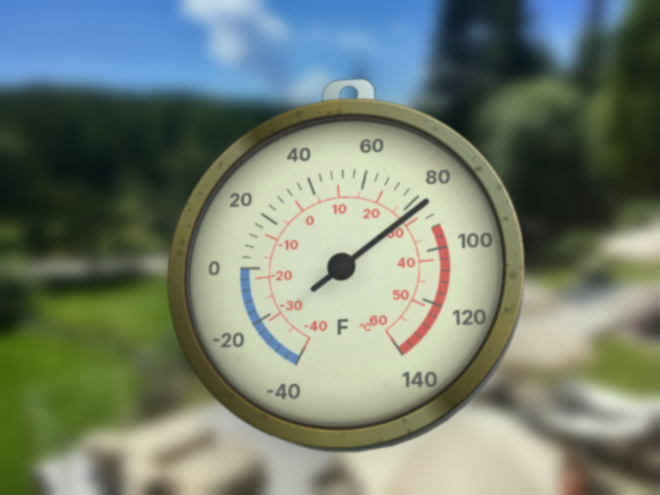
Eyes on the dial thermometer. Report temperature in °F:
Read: 84 °F
